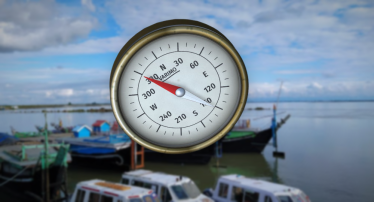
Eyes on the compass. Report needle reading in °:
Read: 330 °
